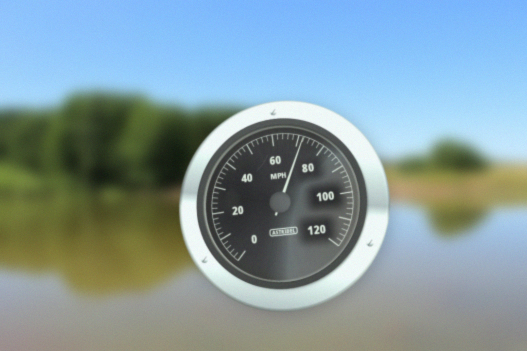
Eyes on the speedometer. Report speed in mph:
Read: 72 mph
